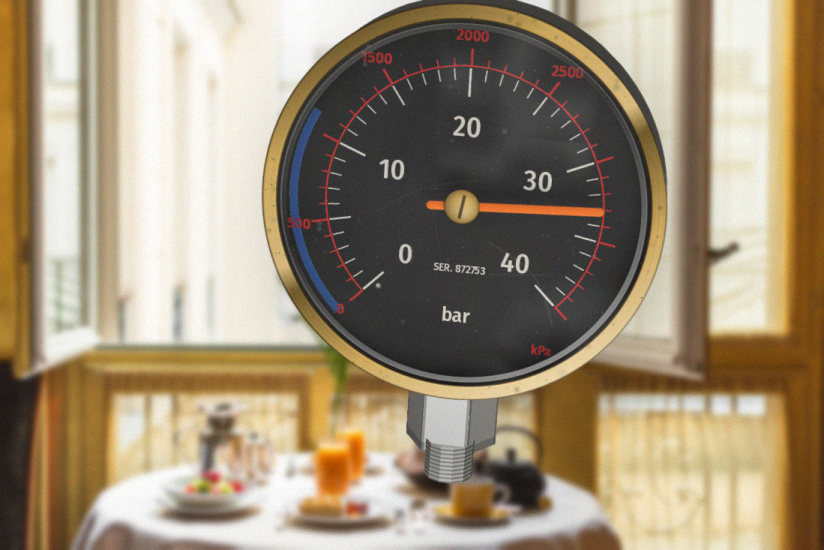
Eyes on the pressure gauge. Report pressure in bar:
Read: 33 bar
